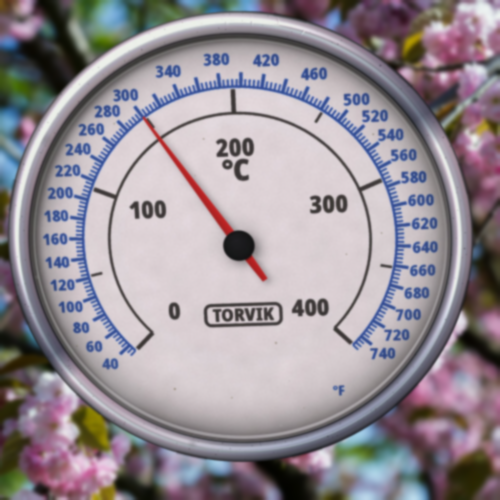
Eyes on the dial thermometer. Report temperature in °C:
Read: 150 °C
